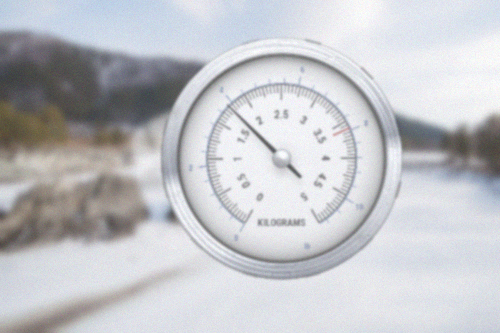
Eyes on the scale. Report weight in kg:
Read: 1.75 kg
